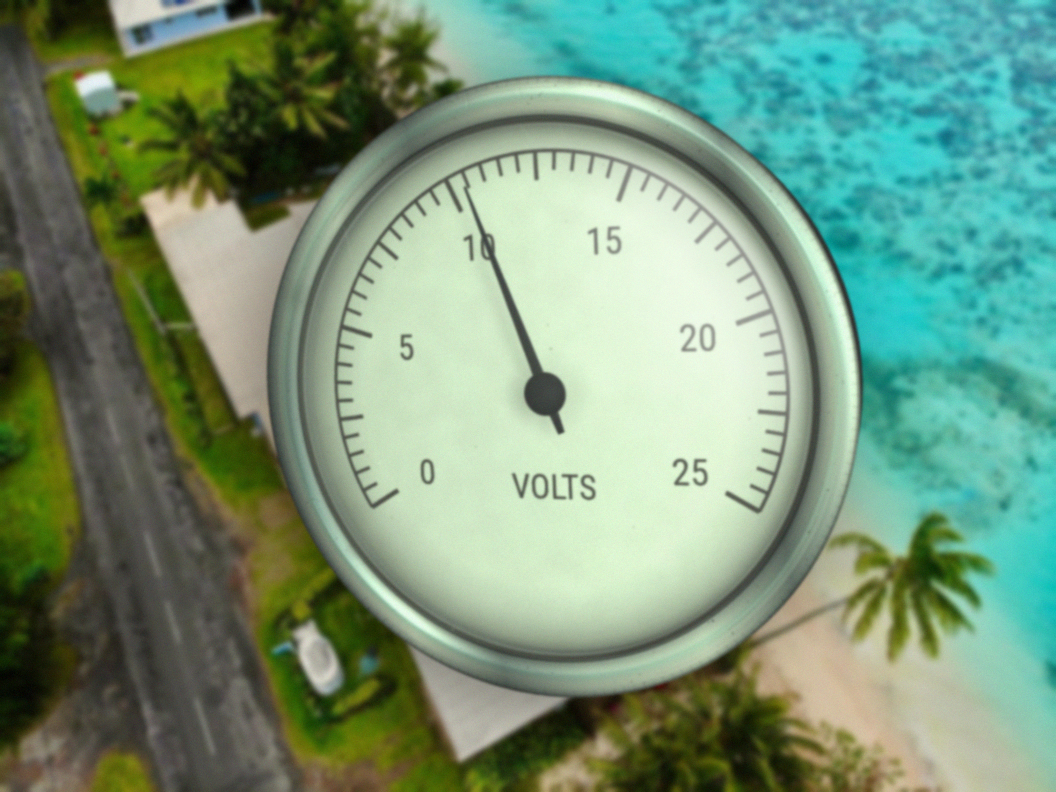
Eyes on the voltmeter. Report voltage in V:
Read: 10.5 V
